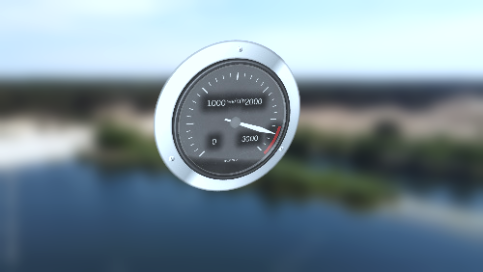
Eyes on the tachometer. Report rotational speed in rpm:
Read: 2700 rpm
